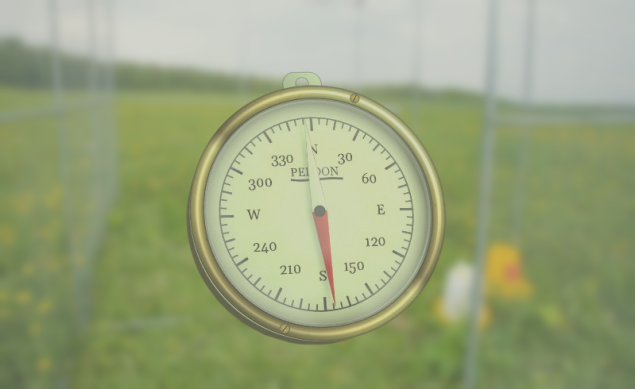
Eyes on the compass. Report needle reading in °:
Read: 175 °
